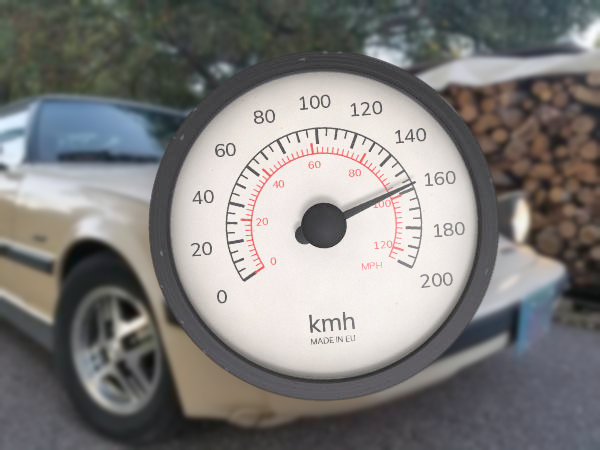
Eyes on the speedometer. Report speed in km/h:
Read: 157.5 km/h
